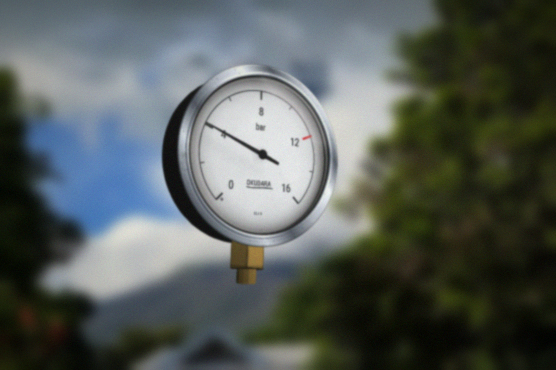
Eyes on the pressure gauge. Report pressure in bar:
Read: 4 bar
